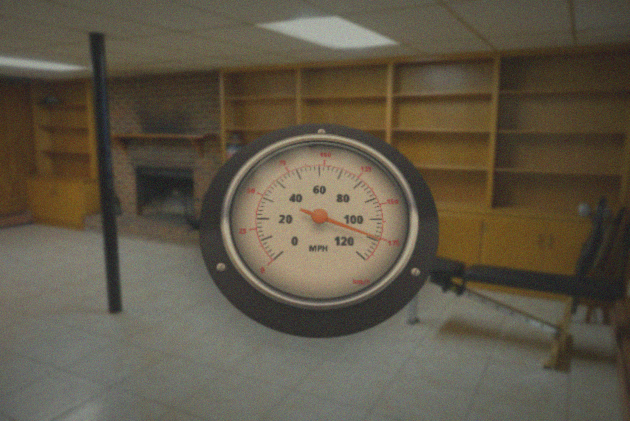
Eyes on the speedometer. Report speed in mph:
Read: 110 mph
